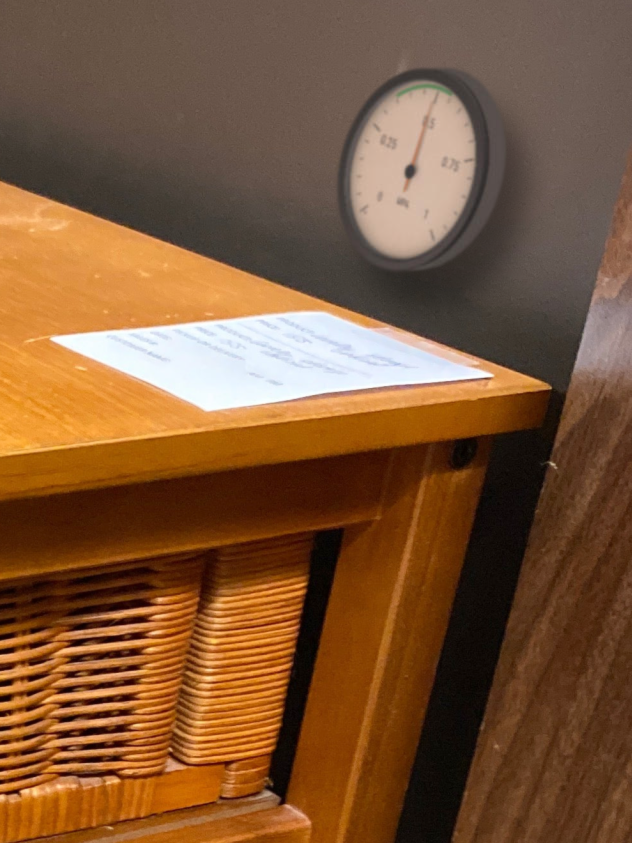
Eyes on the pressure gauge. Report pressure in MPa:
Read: 0.5 MPa
